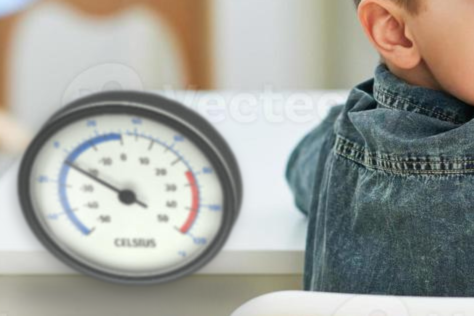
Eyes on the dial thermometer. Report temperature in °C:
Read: -20 °C
